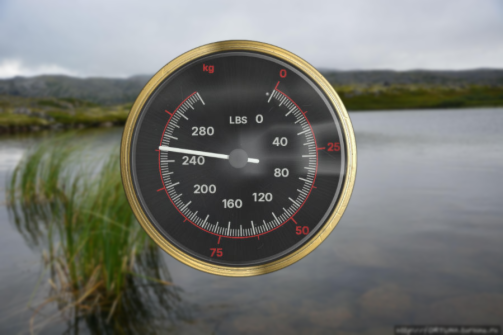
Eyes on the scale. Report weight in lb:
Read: 250 lb
